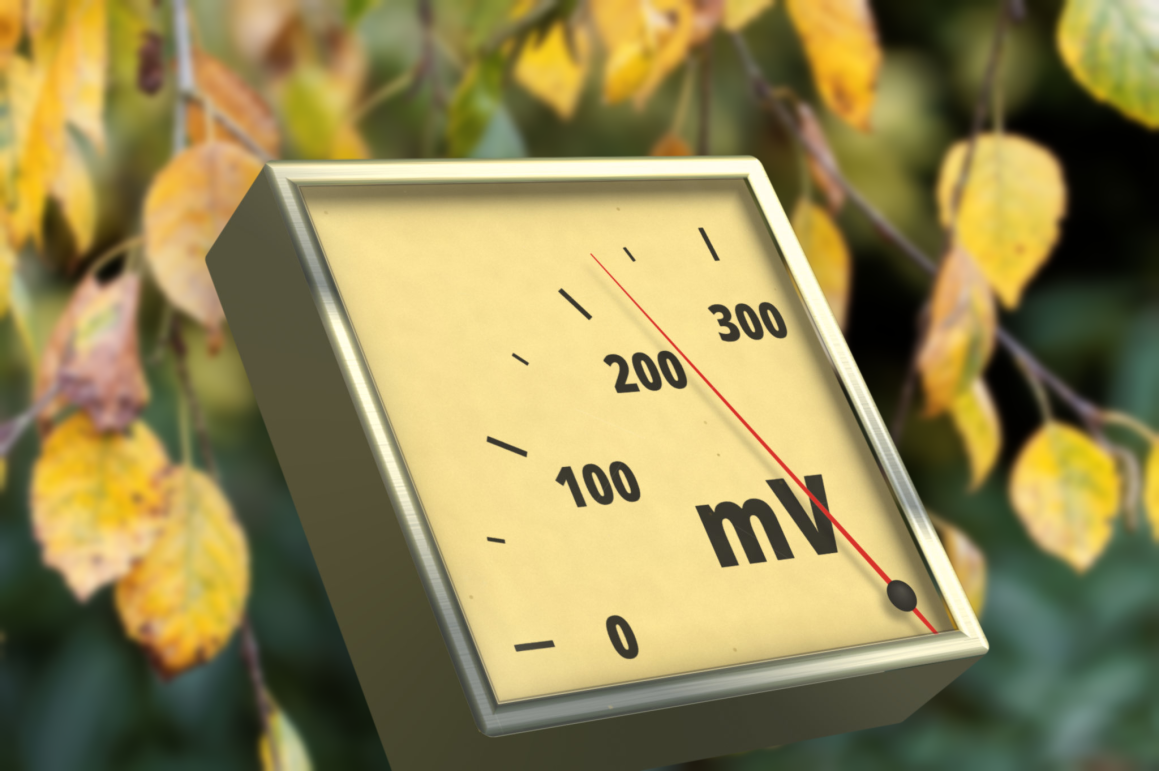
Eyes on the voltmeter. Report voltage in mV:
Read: 225 mV
